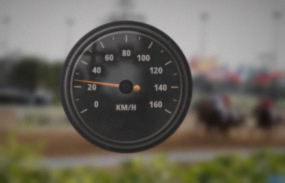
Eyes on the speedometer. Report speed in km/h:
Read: 25 km/h
